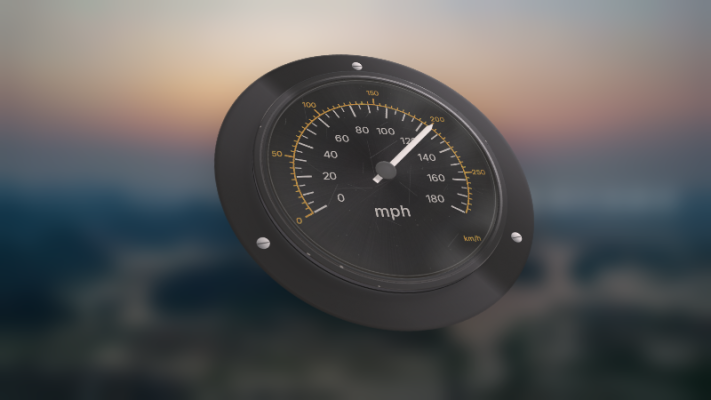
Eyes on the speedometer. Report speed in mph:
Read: 125 mph
